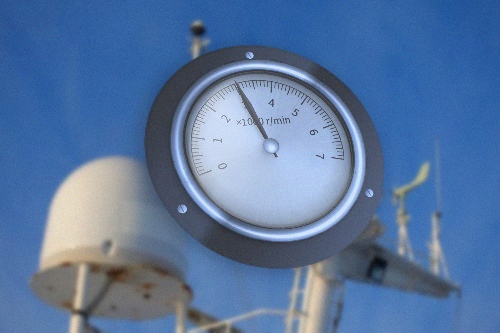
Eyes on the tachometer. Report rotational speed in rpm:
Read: 3000 rpm
